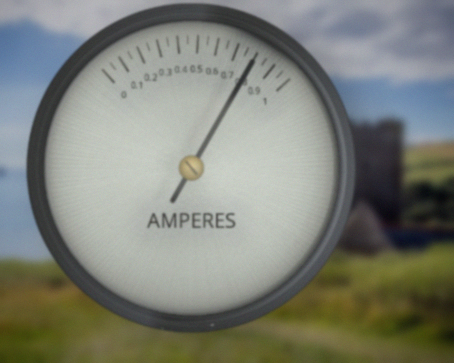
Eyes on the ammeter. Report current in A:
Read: 0.8 A
